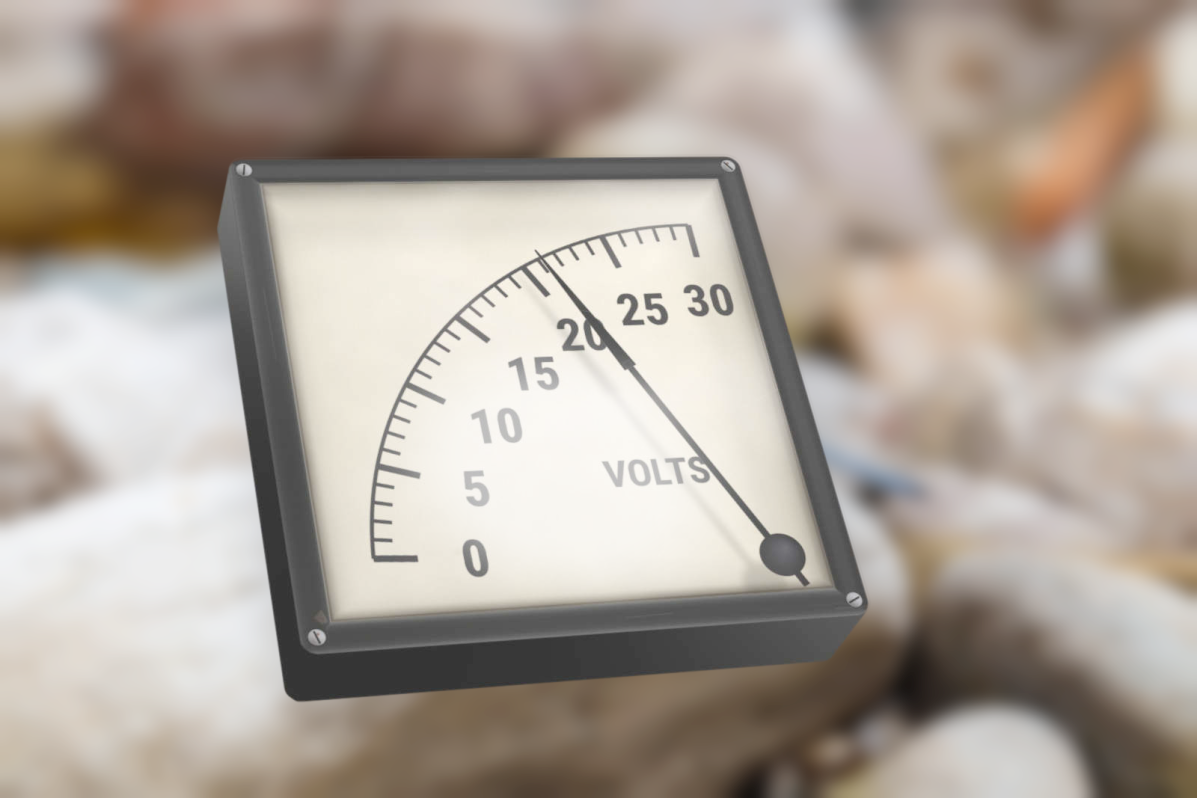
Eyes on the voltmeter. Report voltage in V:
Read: 21 V
